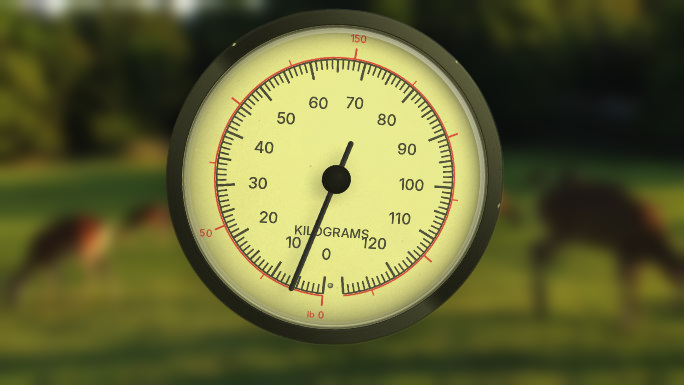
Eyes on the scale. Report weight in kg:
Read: 6 kg
